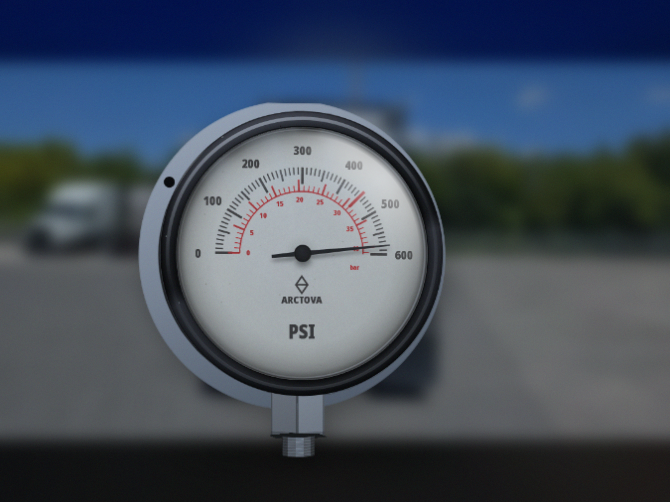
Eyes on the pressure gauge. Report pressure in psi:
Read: 580 psi
